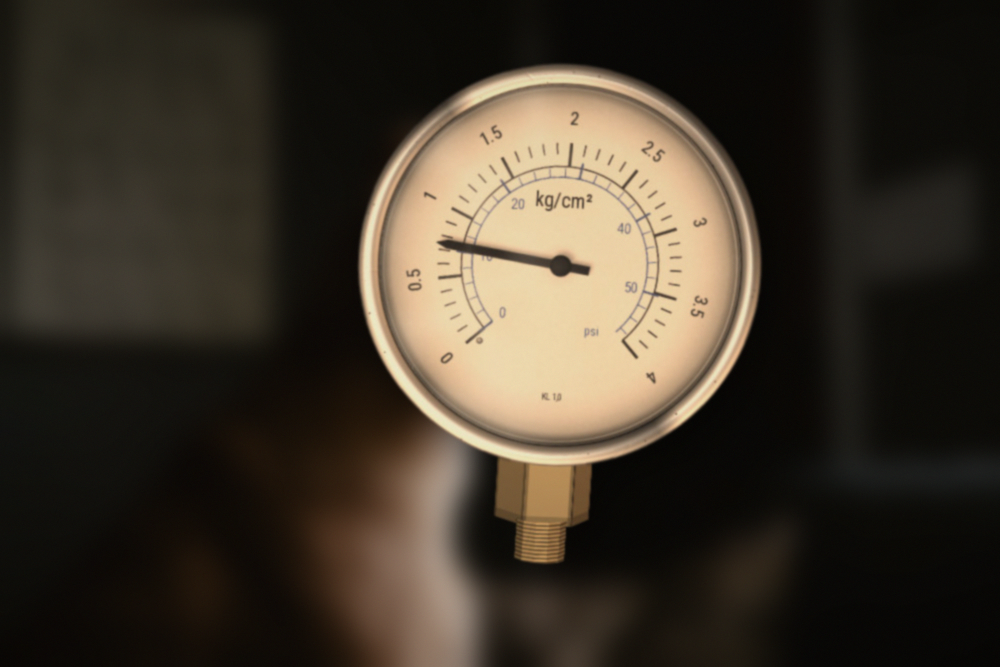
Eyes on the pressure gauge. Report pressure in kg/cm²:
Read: 0.75 kg/cm²
